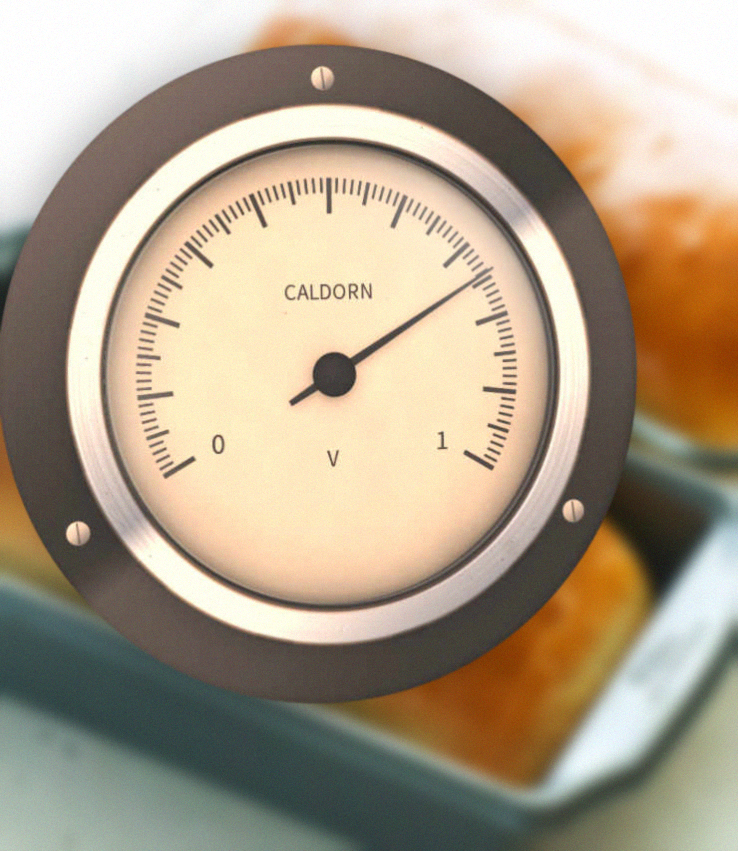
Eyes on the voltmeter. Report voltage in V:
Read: 0.74 V
